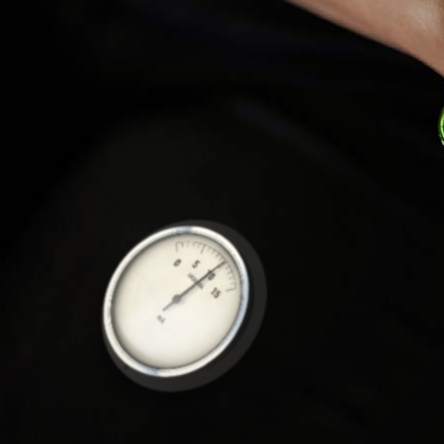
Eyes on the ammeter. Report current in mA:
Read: 10 mA
